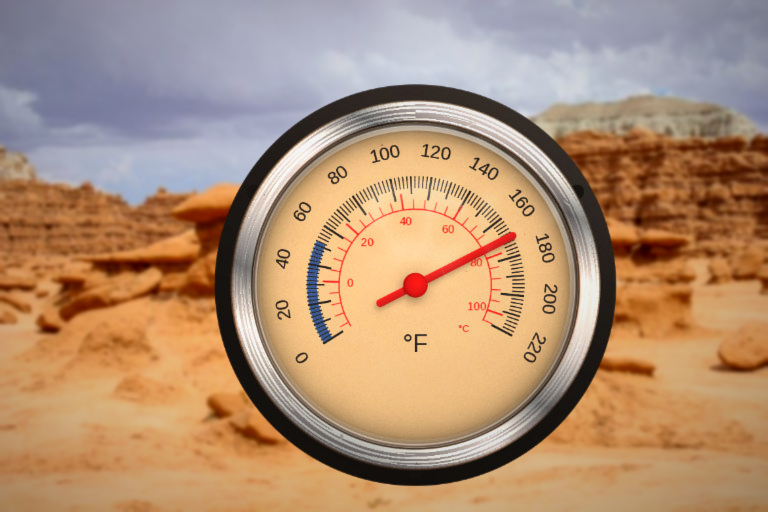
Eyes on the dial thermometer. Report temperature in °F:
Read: 170 °F
